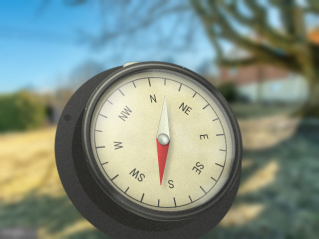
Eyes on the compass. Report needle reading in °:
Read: 195 °
